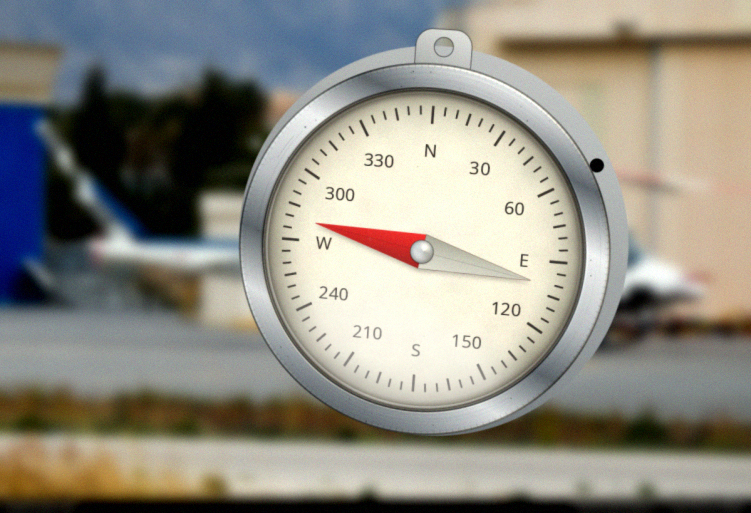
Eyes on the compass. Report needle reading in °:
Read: 280 °
